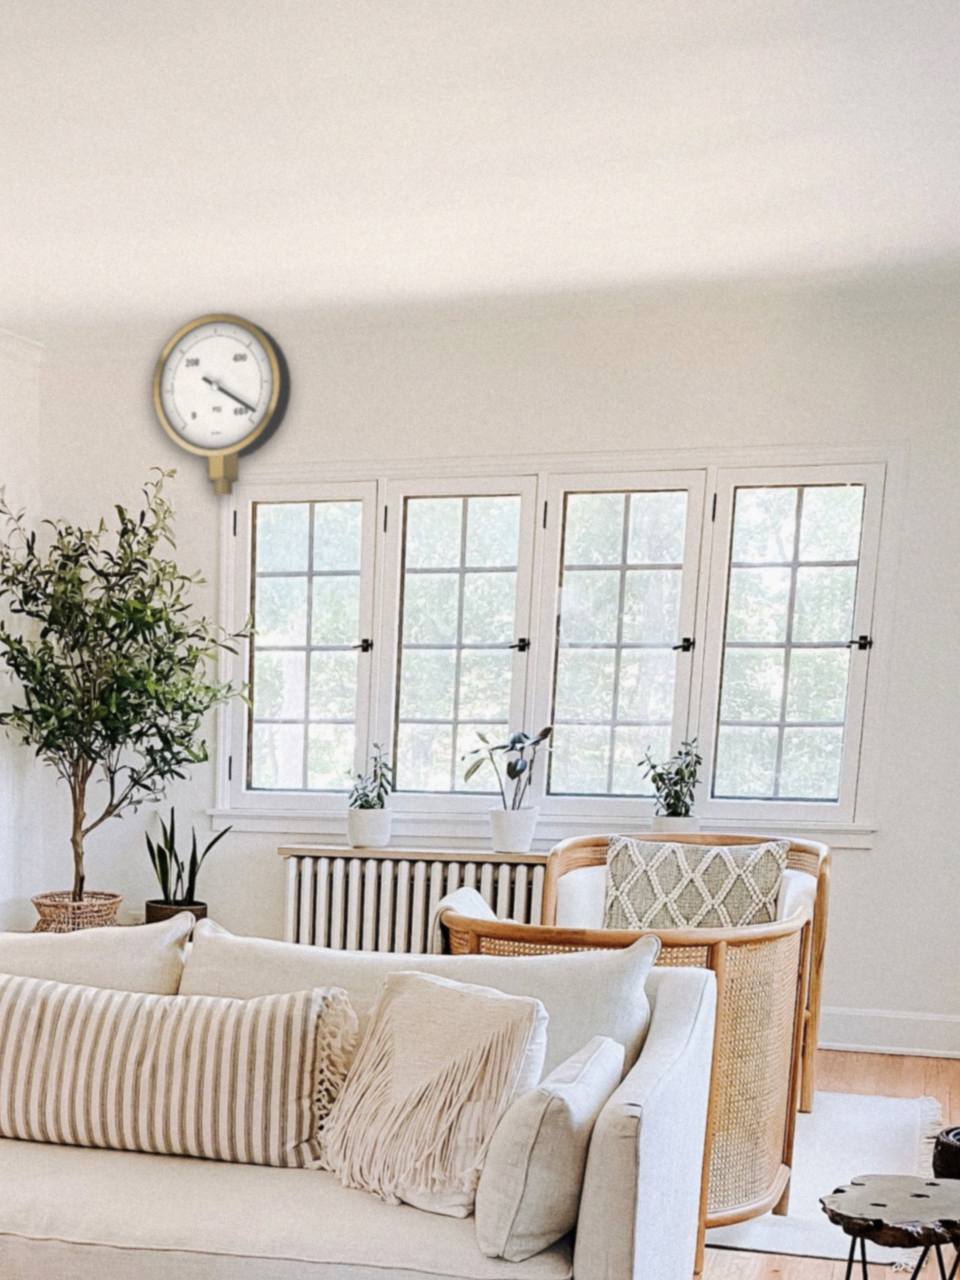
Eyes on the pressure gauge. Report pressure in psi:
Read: 575 psi
